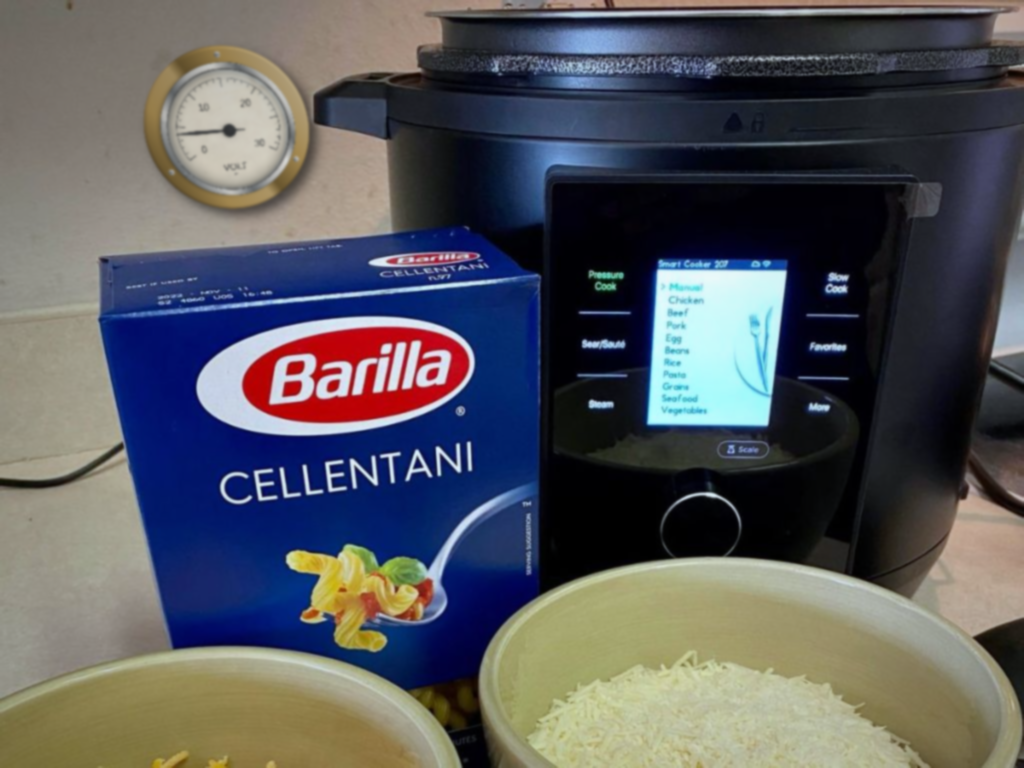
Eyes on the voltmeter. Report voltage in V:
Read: 4 V
